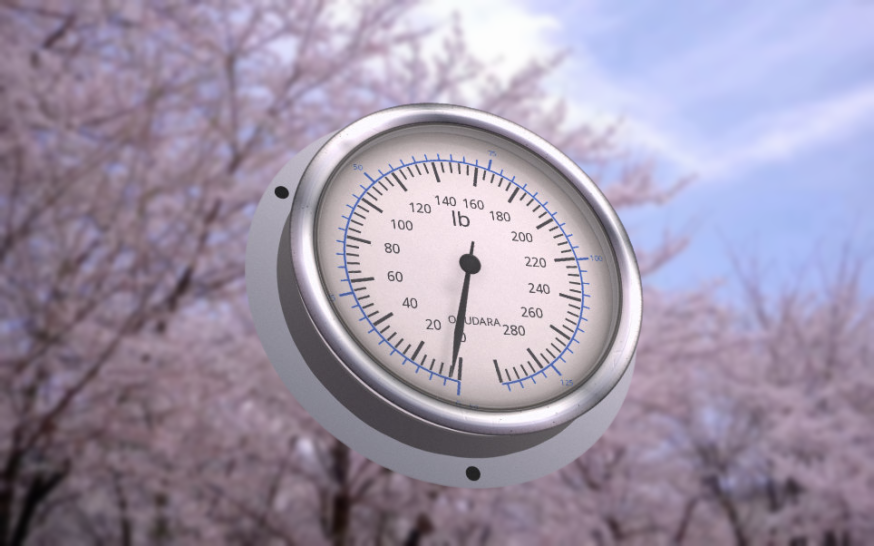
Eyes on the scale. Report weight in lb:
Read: 4 lb
